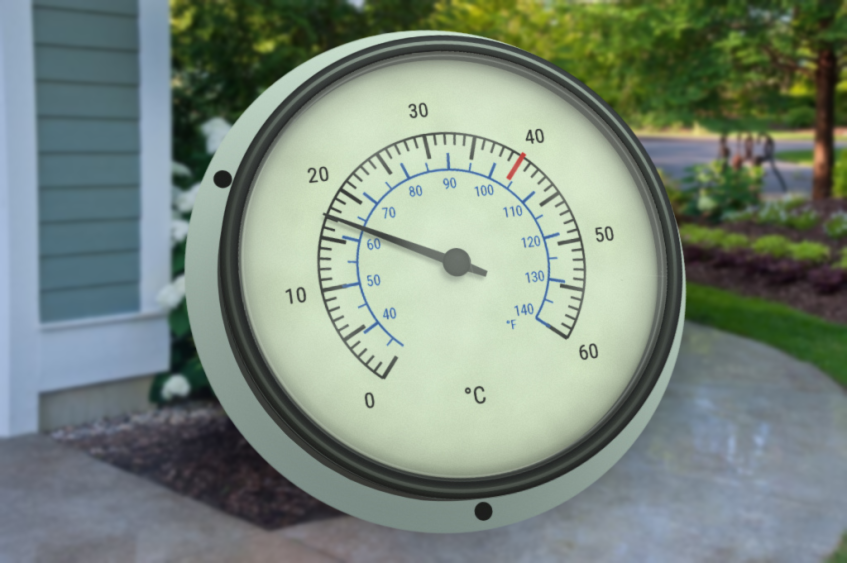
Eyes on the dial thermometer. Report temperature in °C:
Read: 17 °C
